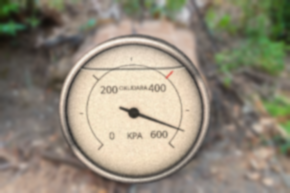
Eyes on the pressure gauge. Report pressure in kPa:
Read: 550 kPa
